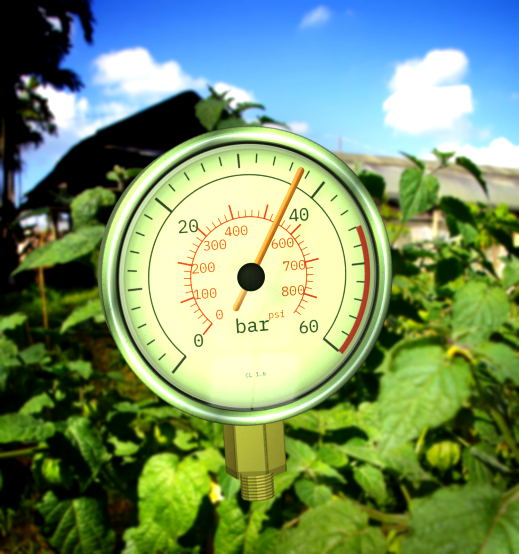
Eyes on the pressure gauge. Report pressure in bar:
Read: 37 bar
